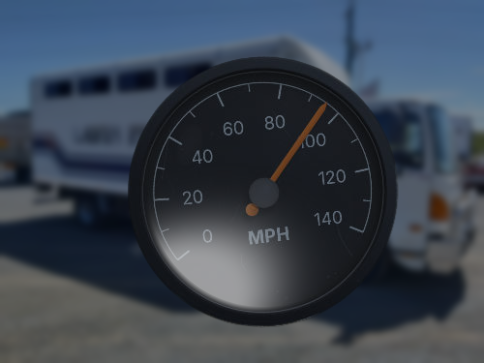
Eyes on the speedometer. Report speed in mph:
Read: 95 mph
